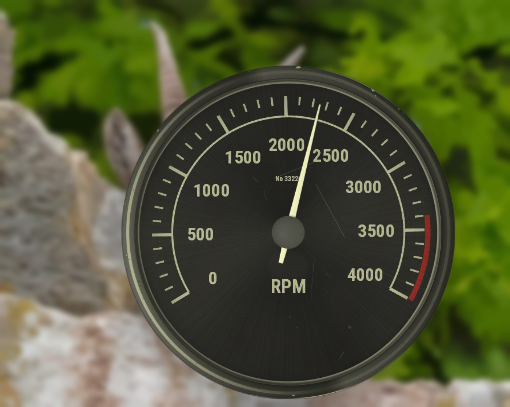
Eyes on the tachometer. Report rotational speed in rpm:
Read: 2250 rpm
